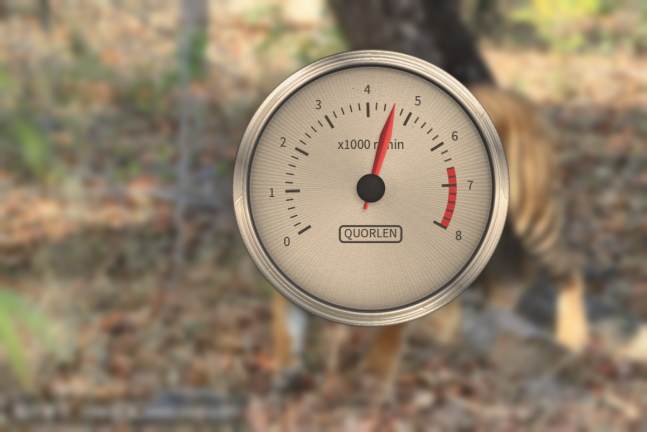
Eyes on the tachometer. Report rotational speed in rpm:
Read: 4600 rpm
